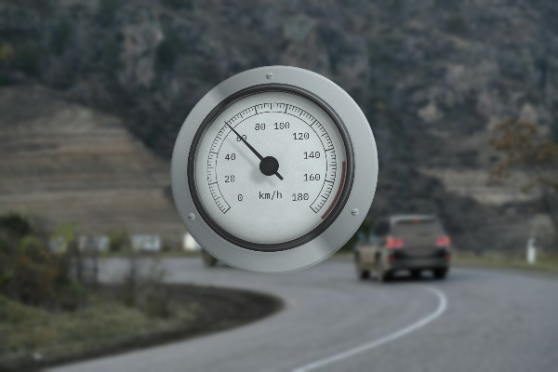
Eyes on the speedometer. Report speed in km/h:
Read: 60 km/h
